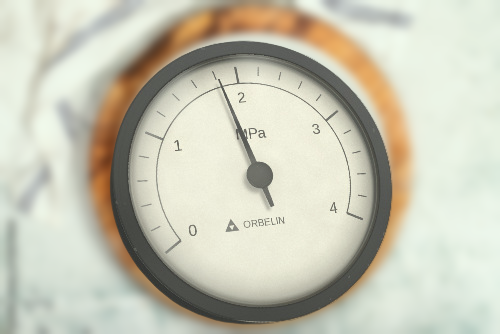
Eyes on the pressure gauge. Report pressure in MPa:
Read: 1.8 MPa
